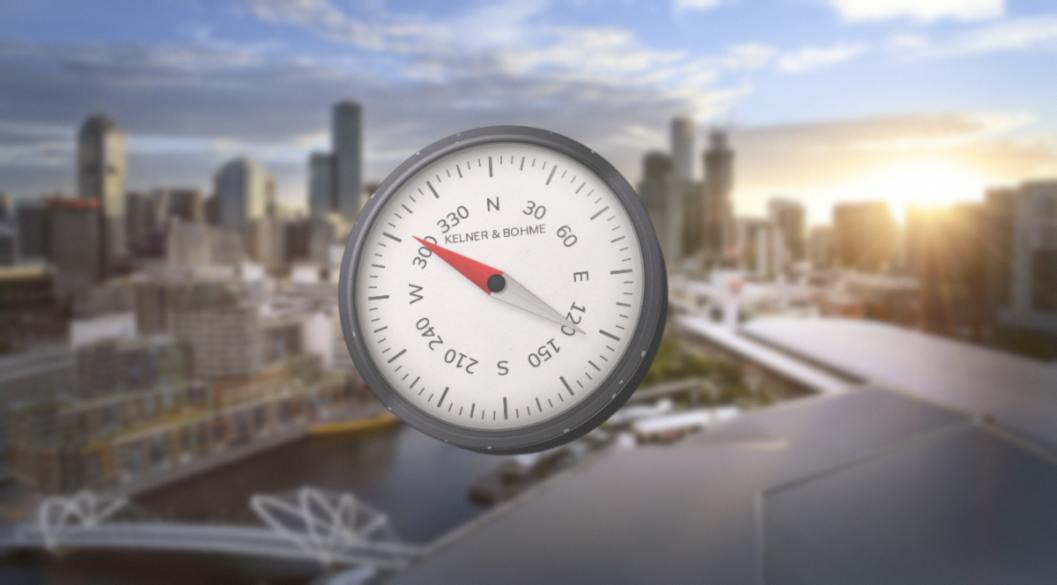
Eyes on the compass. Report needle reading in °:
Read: 305 °
